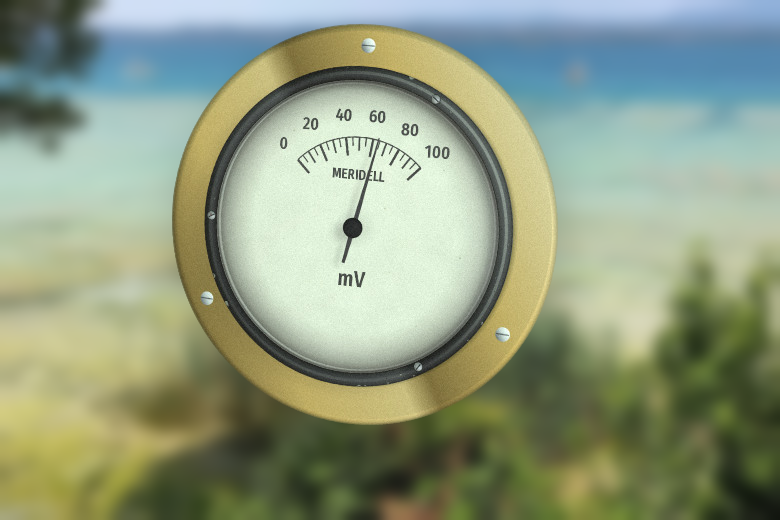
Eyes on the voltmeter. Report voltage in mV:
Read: 65 mV
